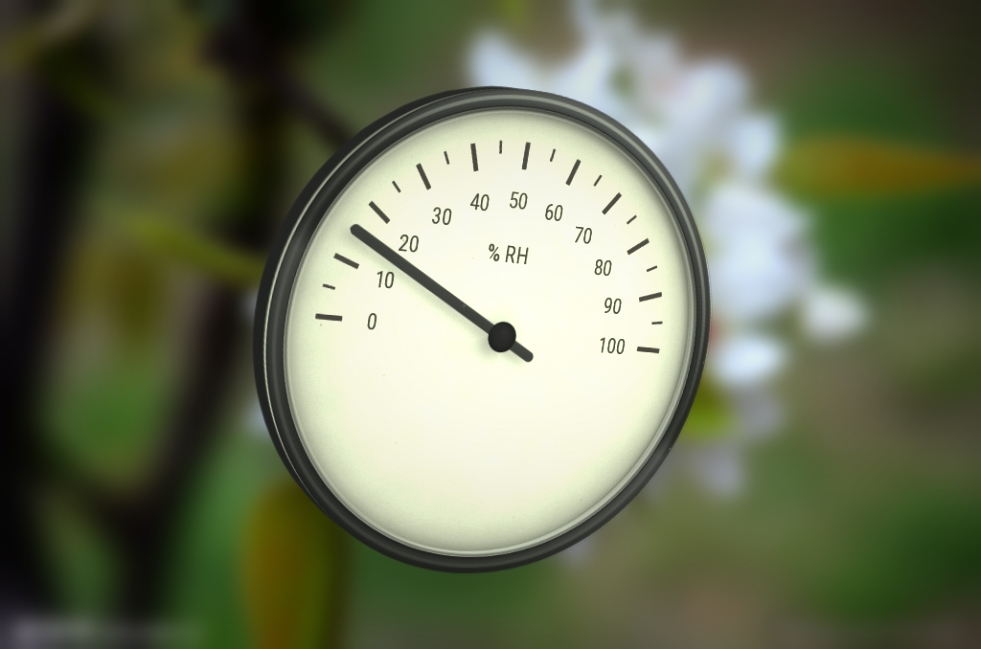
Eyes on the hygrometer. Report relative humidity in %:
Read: 15 %
